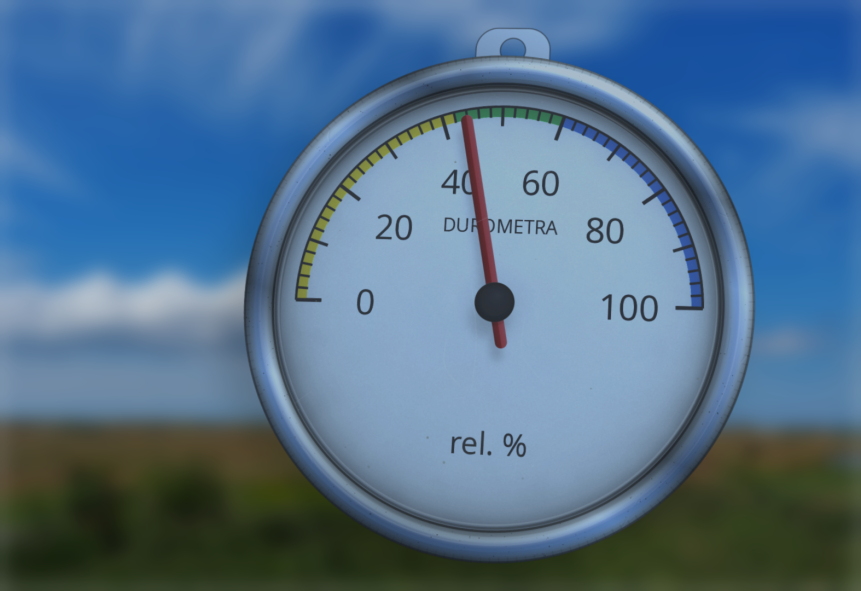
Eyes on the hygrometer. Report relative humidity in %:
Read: 44 %
